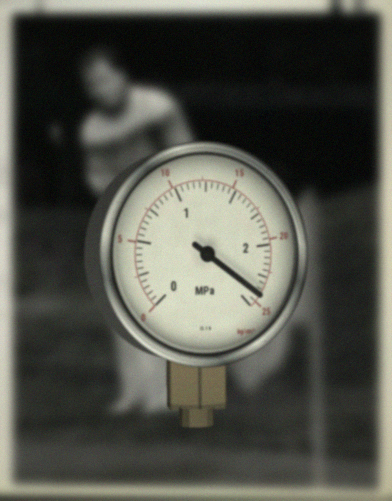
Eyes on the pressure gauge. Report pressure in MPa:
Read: 2.4 MPa
